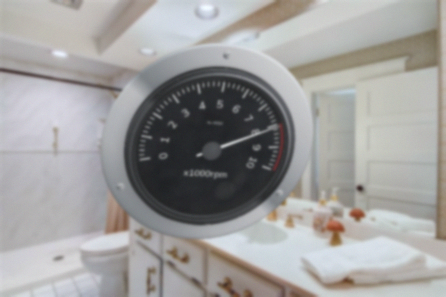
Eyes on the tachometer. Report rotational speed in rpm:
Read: 8000 rpm
